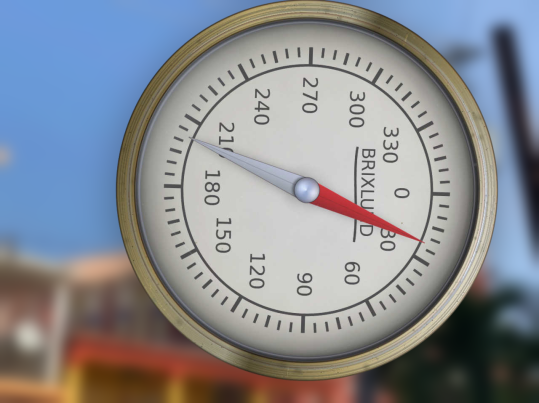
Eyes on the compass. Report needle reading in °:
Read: 22.5 °
